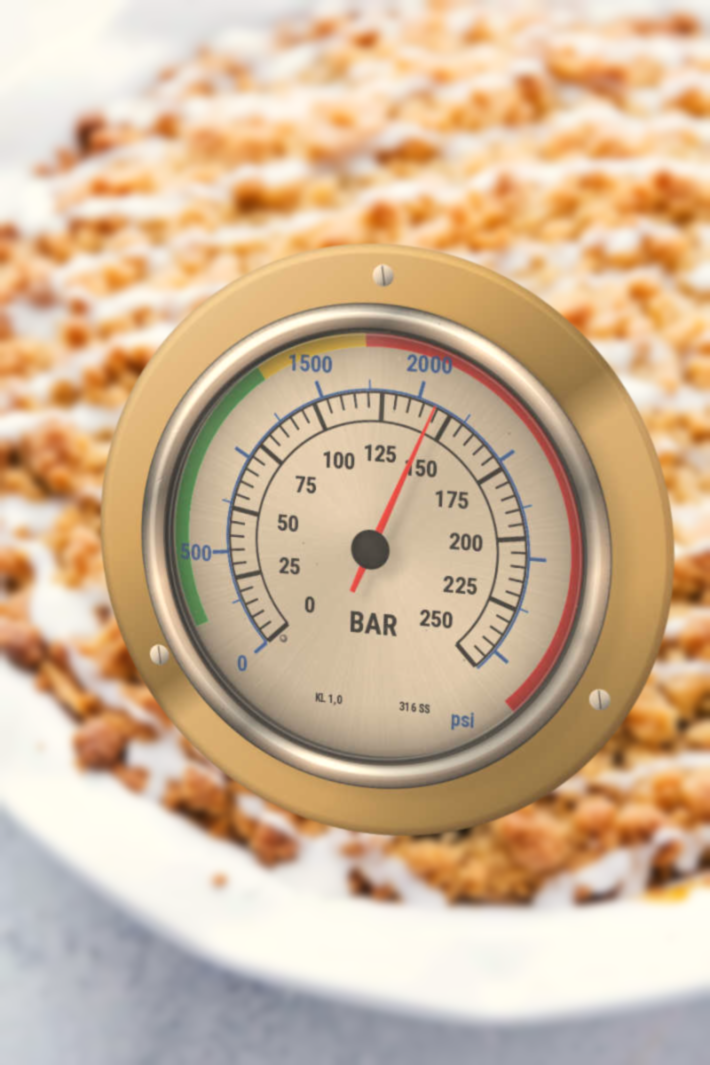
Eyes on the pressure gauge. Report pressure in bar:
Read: 145 bar
